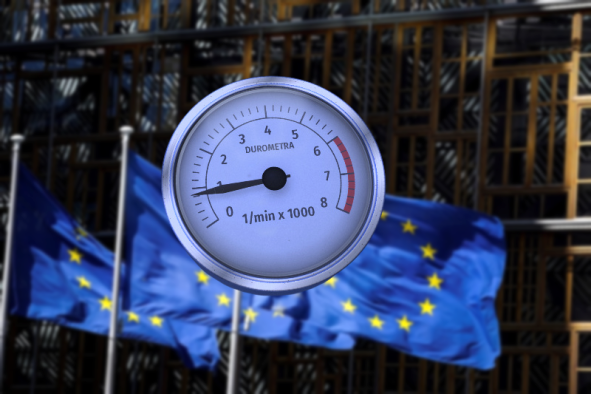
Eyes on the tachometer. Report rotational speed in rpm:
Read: 800 rpm
